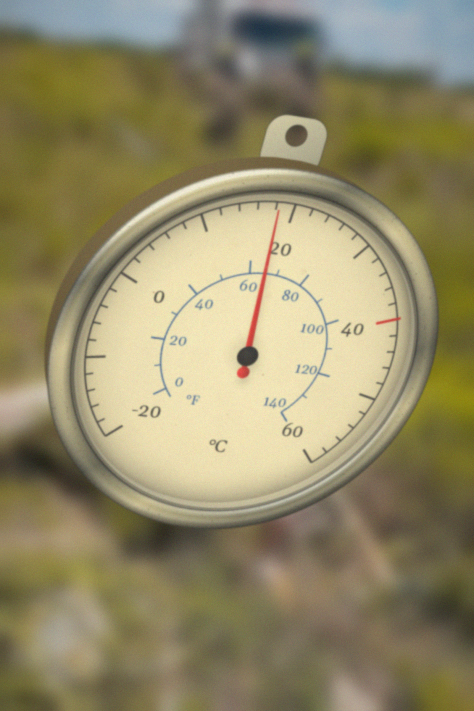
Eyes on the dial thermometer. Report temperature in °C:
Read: 18 °C
